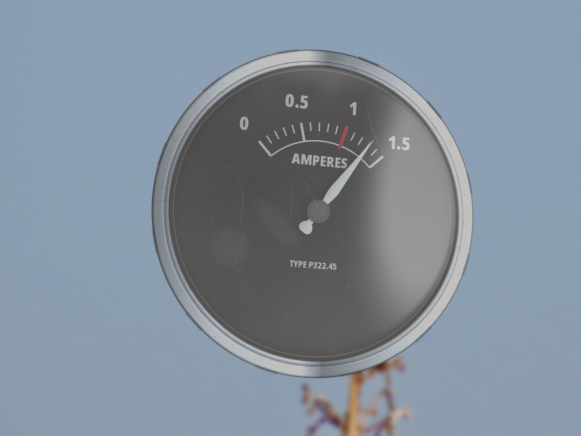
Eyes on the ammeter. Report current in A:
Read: 1.3 A
